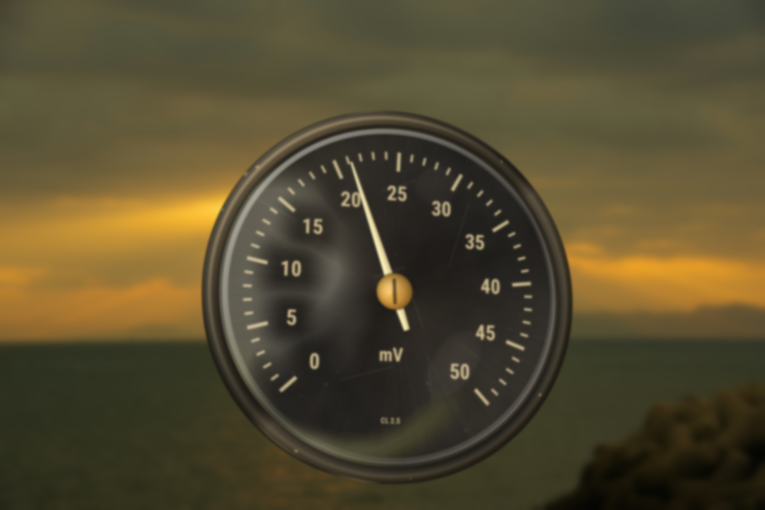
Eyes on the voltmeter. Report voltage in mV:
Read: 21 mV
